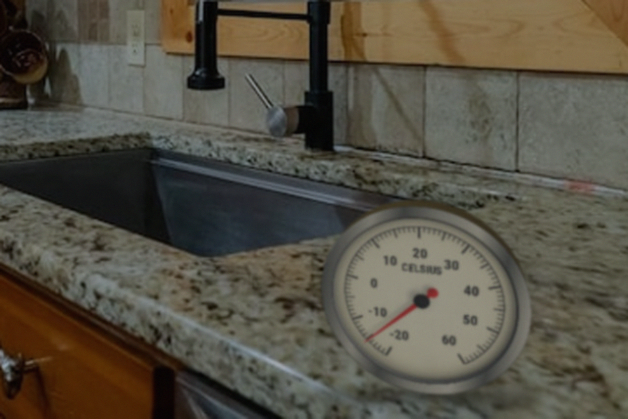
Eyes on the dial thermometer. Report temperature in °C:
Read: -15 °C
